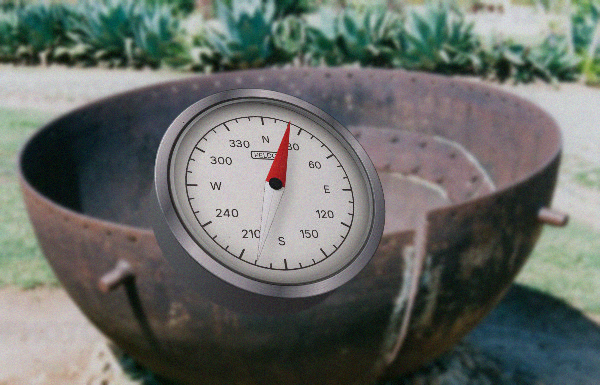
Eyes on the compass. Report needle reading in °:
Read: 20 °
